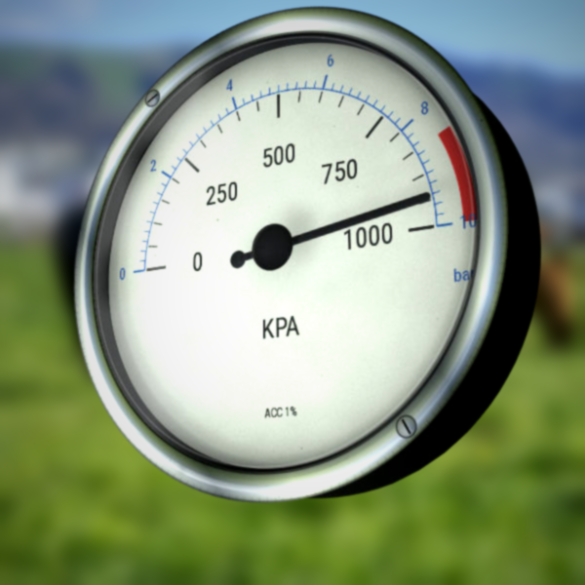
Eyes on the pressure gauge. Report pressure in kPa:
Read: 950 kPa
